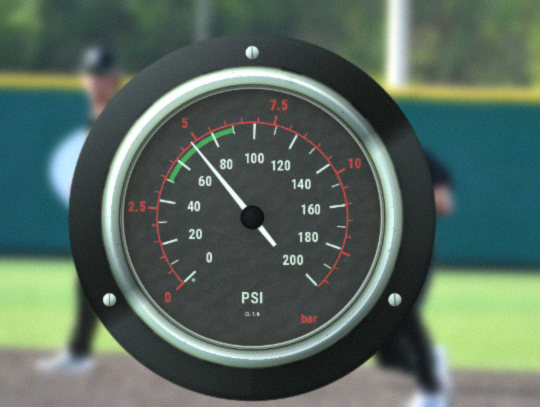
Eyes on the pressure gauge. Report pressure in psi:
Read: 70 psi
